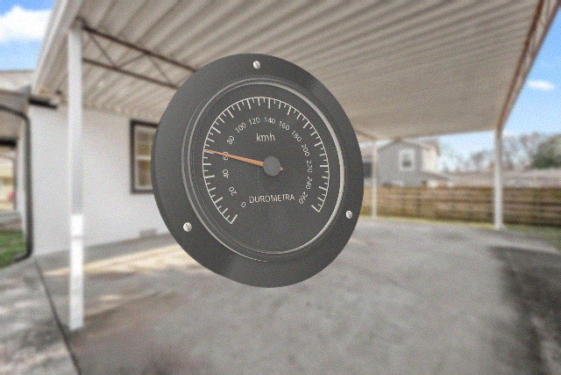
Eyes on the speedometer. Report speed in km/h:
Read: 60 km/h
